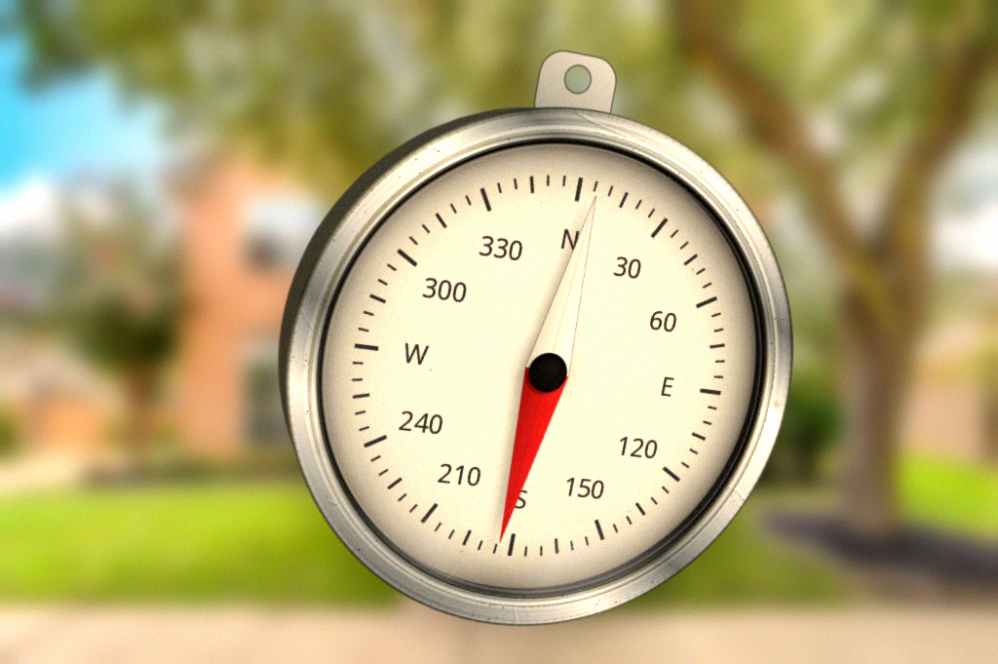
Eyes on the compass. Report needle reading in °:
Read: 185 °
